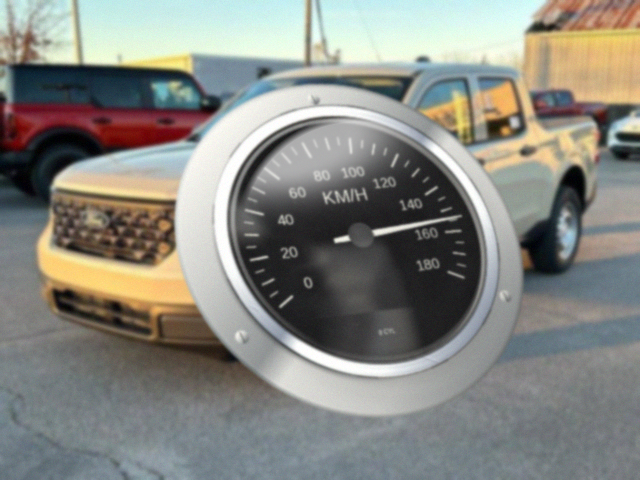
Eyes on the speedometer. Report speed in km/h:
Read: 155 km/h
